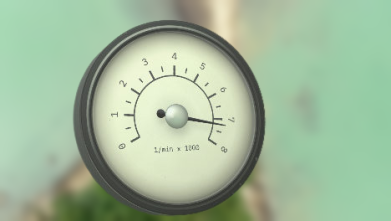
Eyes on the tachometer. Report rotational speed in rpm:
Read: 7250 rpm
